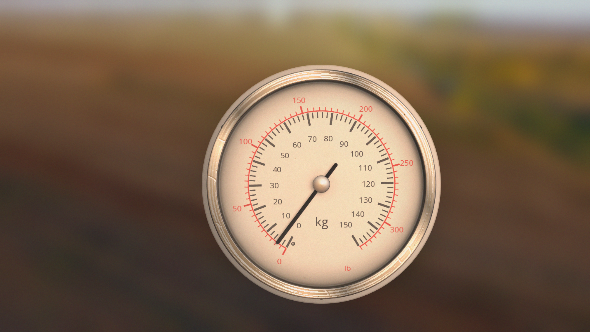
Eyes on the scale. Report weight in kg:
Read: 4 kg
